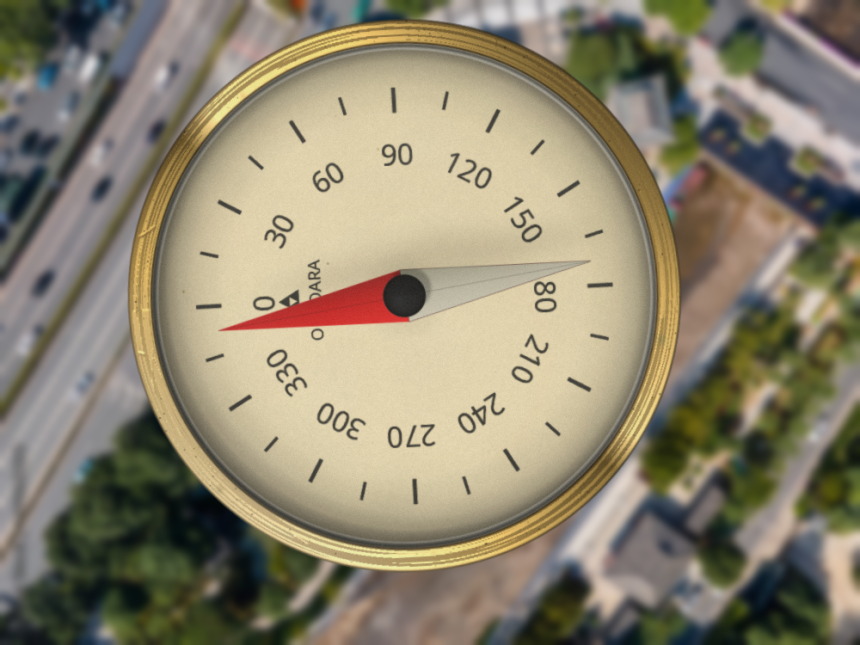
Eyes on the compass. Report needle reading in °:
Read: 352.5 °
